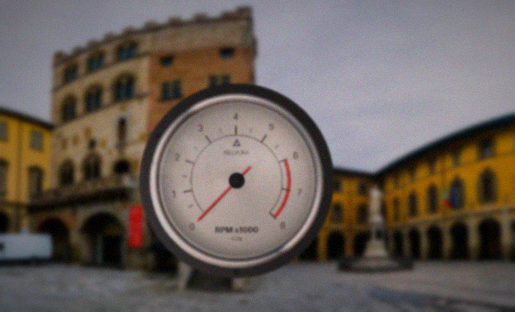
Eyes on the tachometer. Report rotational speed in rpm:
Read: 0 rpm
